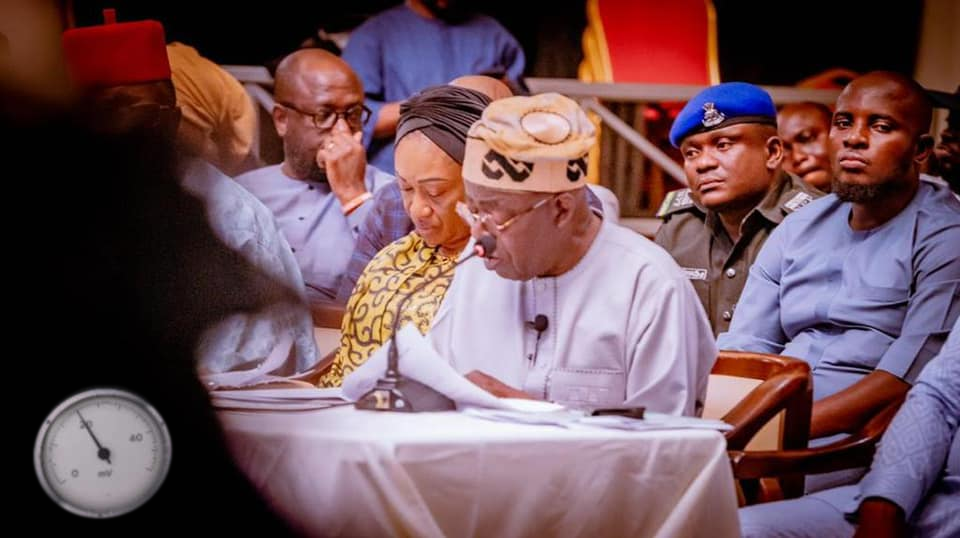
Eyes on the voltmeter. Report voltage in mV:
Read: 20 mV
